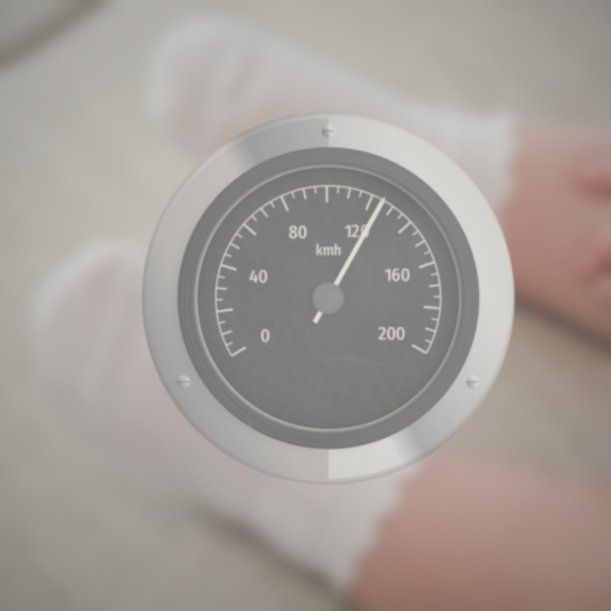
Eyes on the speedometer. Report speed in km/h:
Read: 125 km/h
